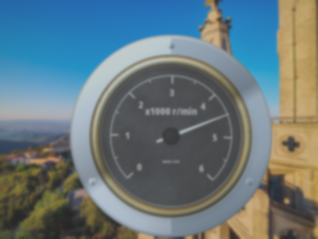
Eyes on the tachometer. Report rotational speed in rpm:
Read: 4500 rpm
